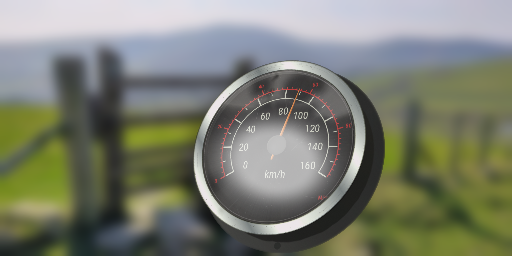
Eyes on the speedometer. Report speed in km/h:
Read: 90 km/h
